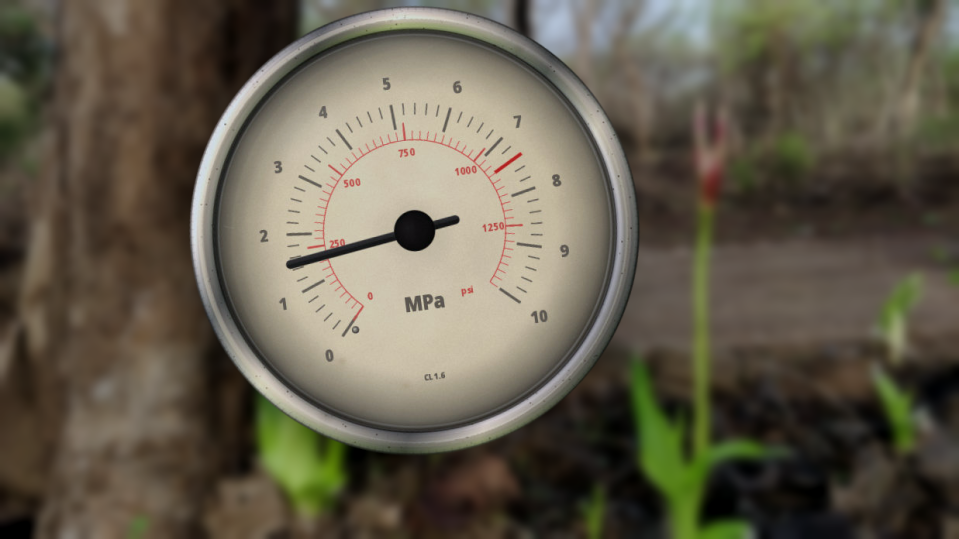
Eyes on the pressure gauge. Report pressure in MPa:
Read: 1.5 MPa
